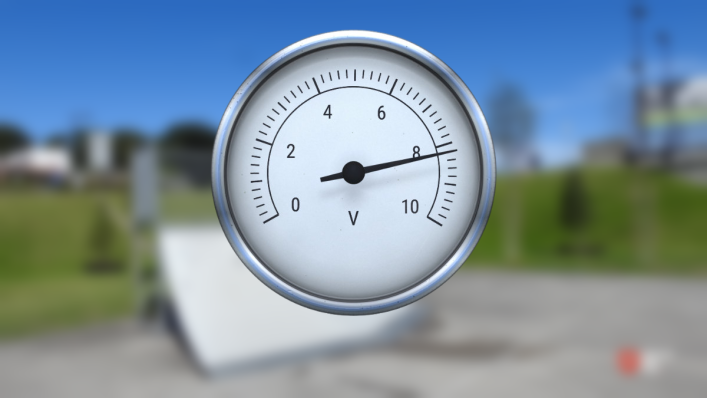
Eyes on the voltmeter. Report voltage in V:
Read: 8.2 V
